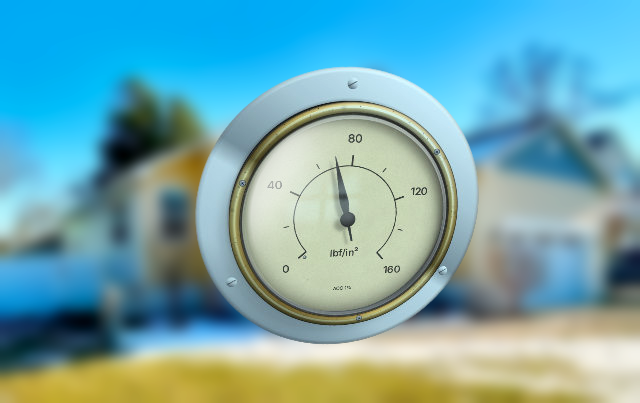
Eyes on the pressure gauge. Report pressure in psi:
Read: 70 psi
